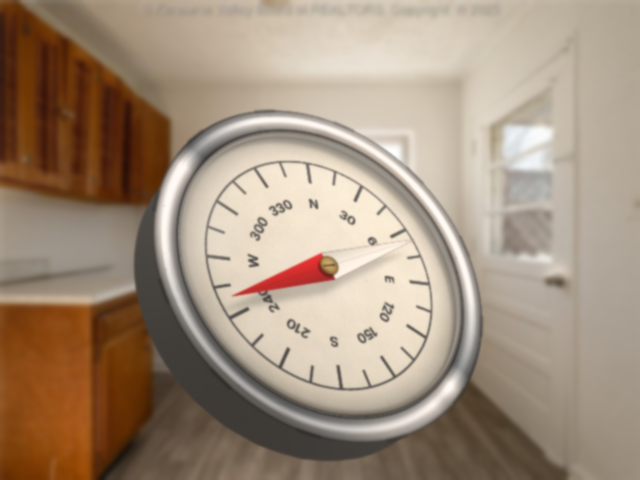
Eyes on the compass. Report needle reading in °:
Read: 247.5 °
